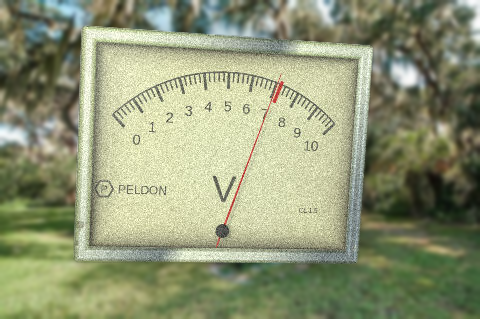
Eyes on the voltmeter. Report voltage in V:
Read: 7 V
